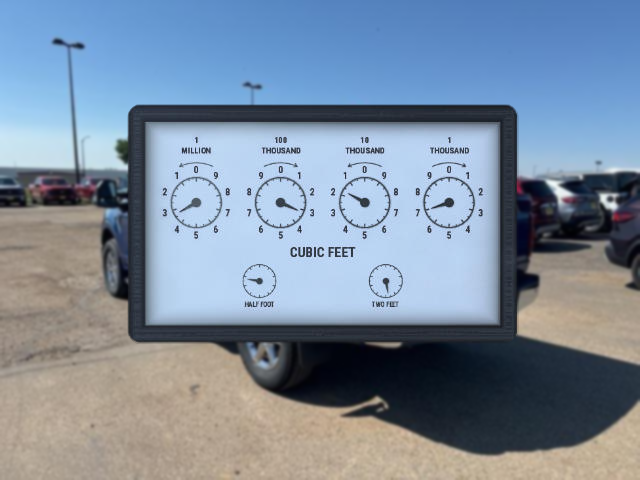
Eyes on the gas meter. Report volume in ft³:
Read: 331700 ft³
